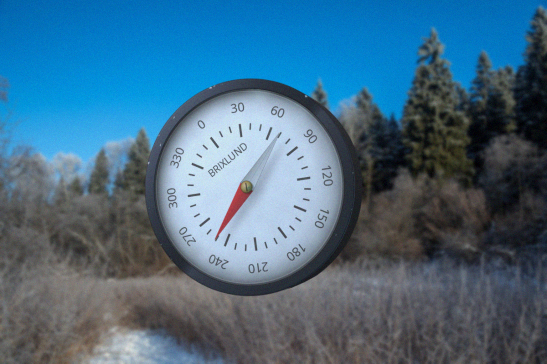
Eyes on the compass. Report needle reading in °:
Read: 250 °
